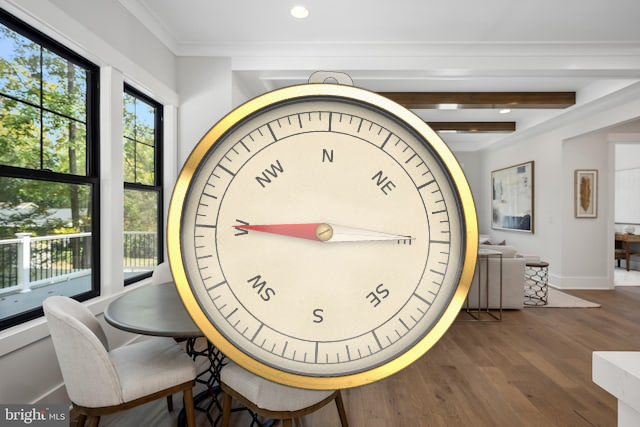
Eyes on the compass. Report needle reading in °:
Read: 270 °
